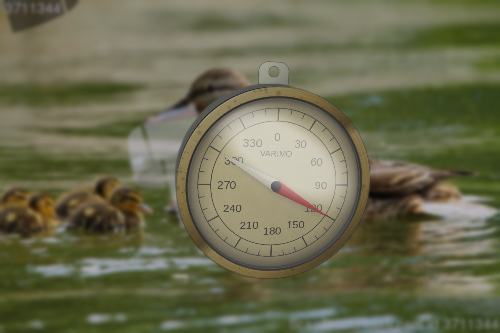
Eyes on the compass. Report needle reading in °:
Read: 120 °
